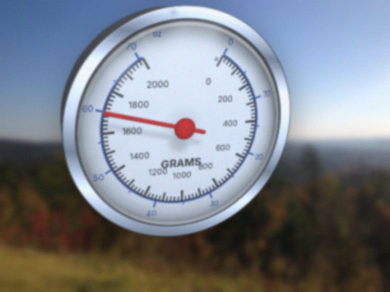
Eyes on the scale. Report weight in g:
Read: 1700 g
